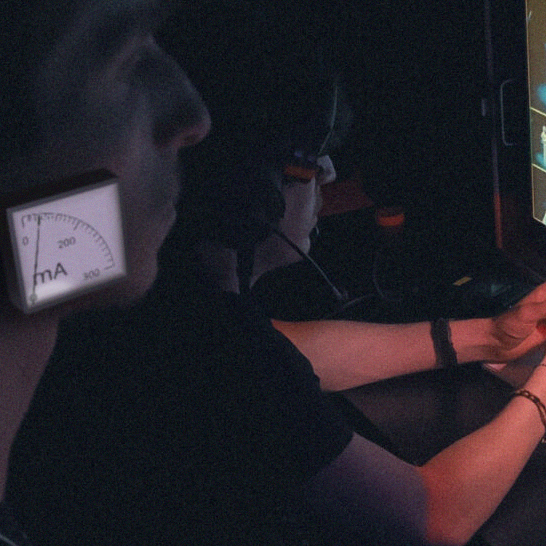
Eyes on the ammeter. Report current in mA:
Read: 100 mA
